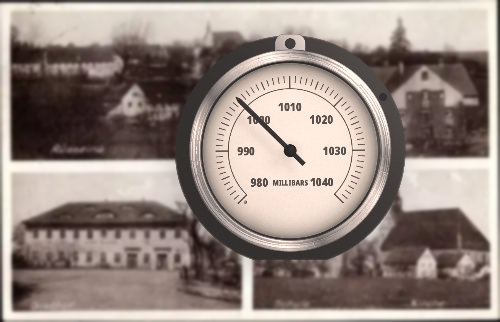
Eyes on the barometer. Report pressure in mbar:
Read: 1000 mbar
